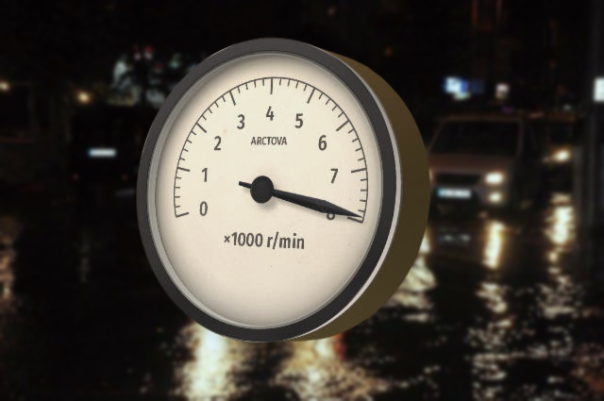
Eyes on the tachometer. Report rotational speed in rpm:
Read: 7900 rpm
